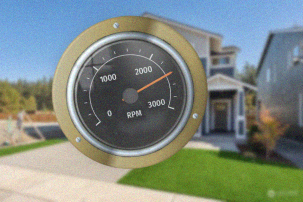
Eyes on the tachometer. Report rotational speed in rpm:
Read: 2400 rpm
